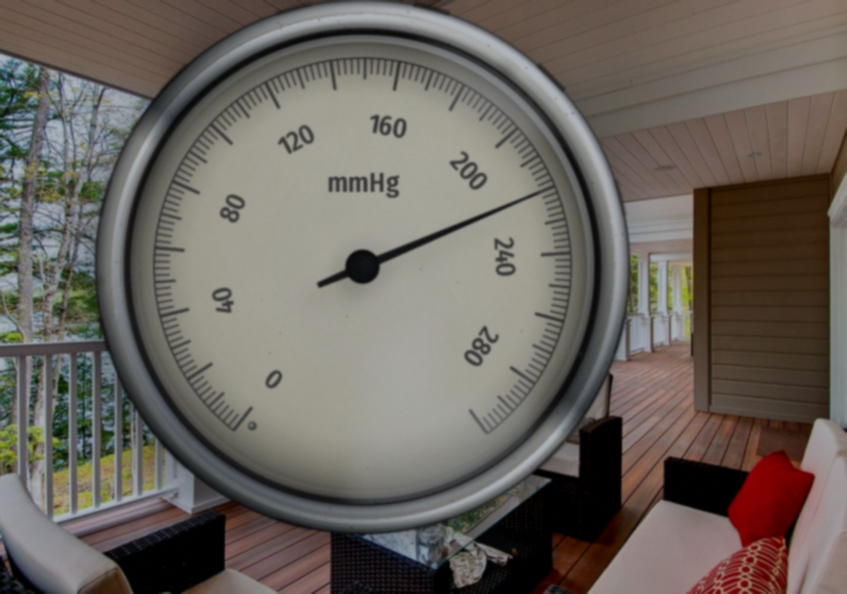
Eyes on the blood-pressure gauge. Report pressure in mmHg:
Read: 220 mmHg
